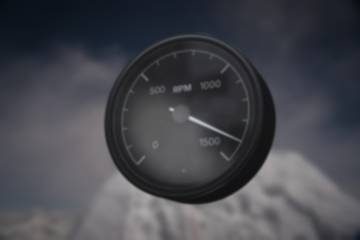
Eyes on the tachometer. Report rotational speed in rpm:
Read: 1400 rpm
